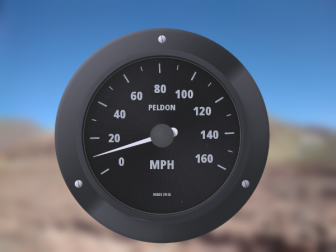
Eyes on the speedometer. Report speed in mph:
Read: 10 mph
